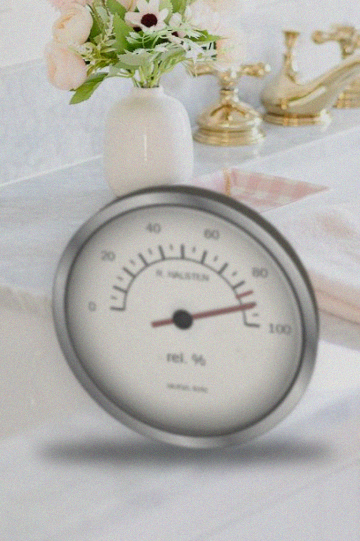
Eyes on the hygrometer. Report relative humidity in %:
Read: 90 %
